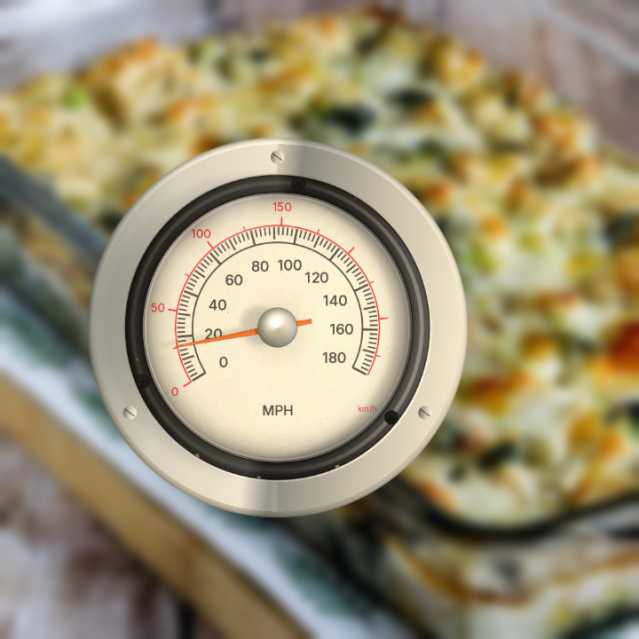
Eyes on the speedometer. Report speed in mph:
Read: 16 mph
